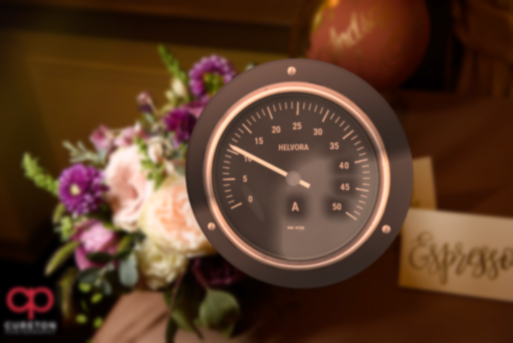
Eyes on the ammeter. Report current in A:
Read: 11 A
